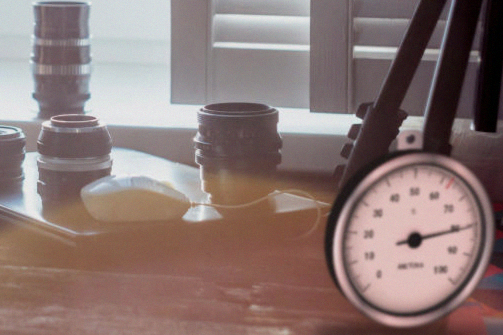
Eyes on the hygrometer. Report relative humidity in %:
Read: 80 %
